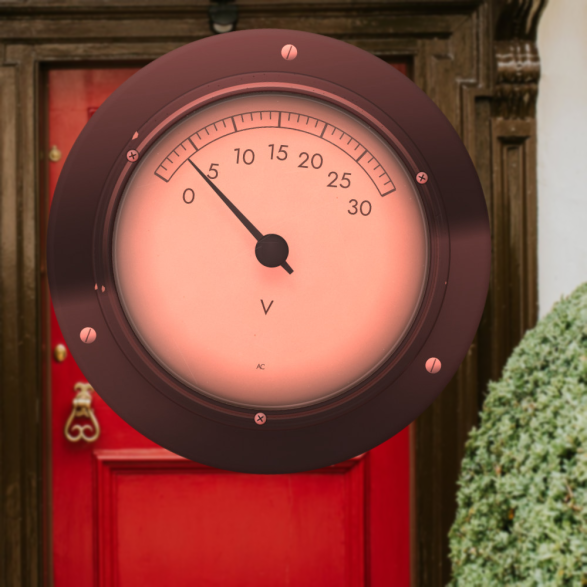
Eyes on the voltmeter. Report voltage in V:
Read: 3.5 V
